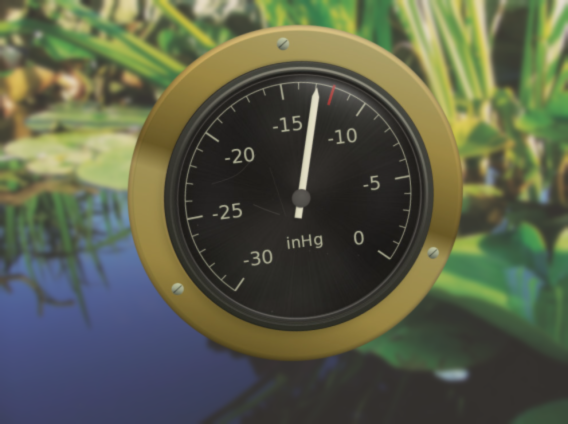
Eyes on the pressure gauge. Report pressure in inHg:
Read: -13 inHg
